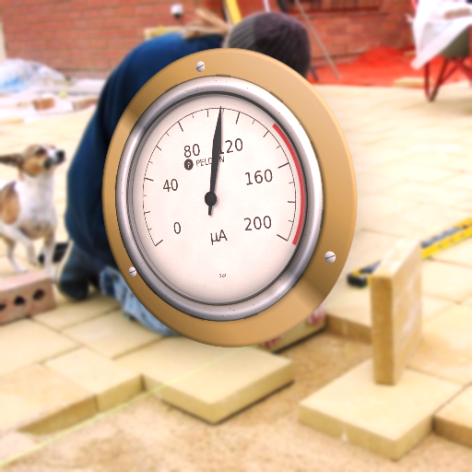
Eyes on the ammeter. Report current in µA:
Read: 110 µA
